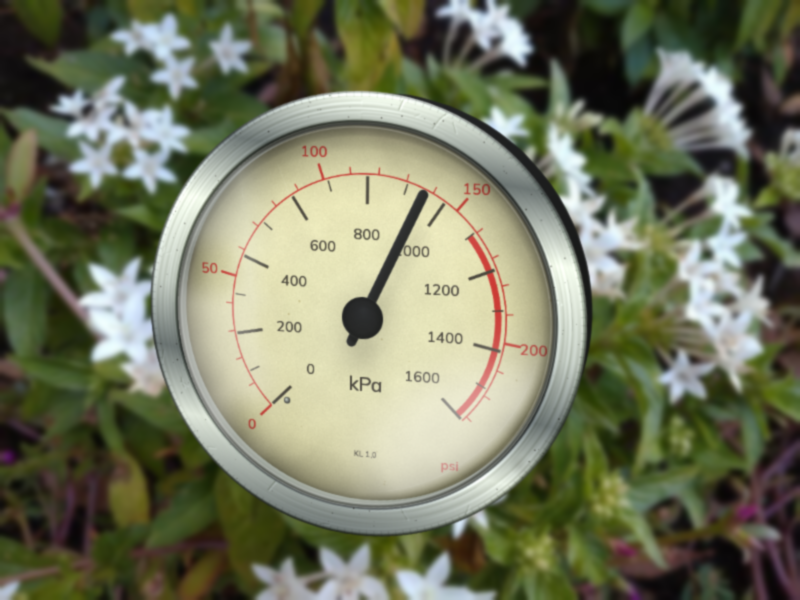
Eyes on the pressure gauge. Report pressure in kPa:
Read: 950 kPa
